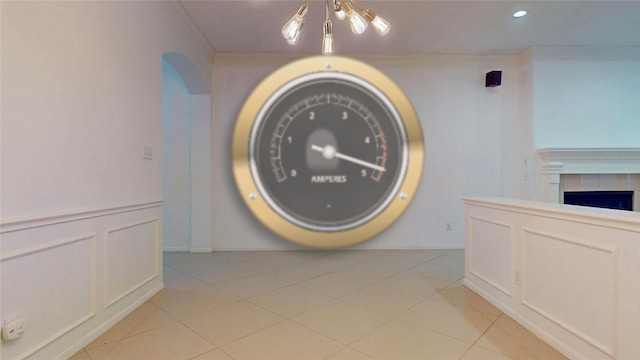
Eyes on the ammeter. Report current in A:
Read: 4.75 A
